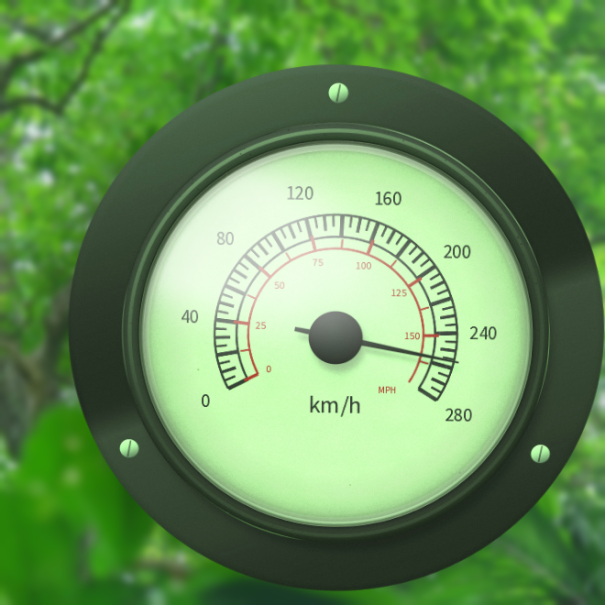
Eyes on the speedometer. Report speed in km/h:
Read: 255 km/h
